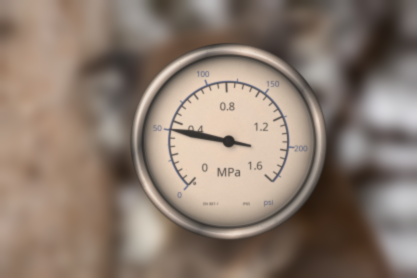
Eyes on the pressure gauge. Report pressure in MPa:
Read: 0.35 MPa
